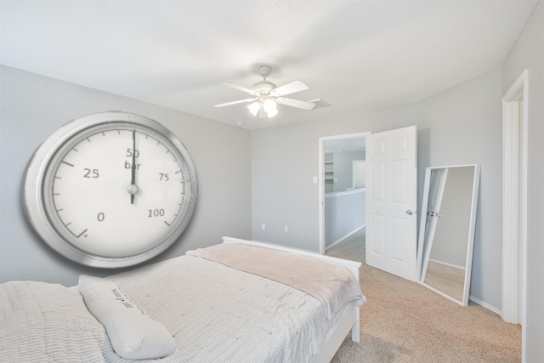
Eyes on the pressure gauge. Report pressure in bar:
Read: 50 bar
